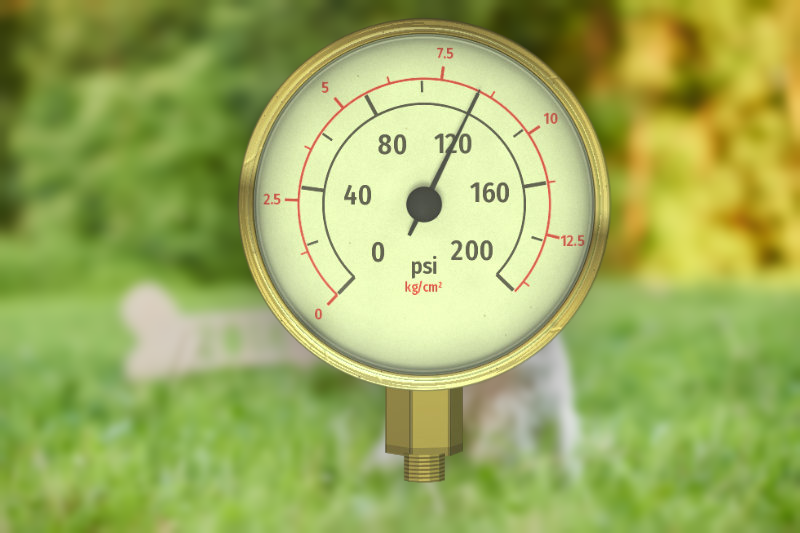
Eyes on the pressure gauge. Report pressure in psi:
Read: 120 psi
